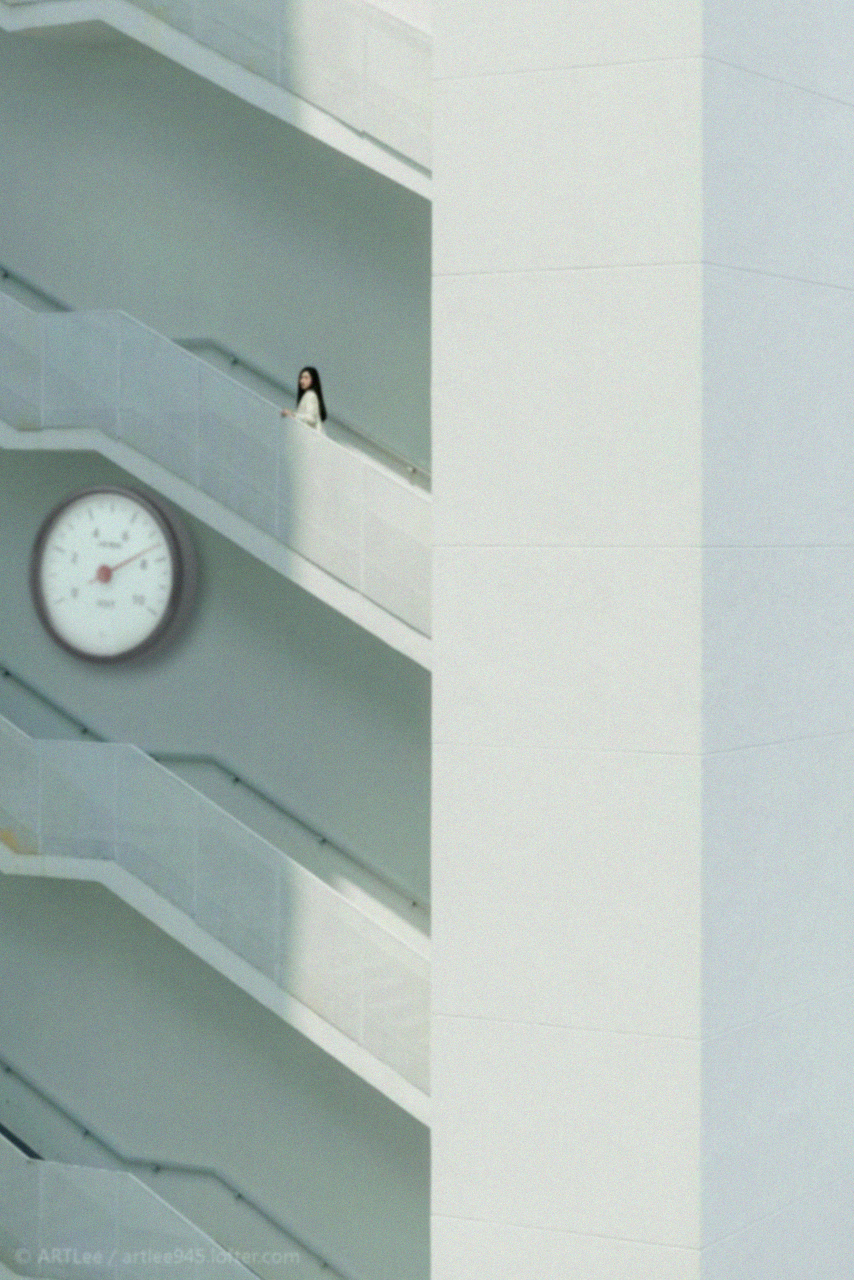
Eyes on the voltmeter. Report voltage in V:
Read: 7.5 V
